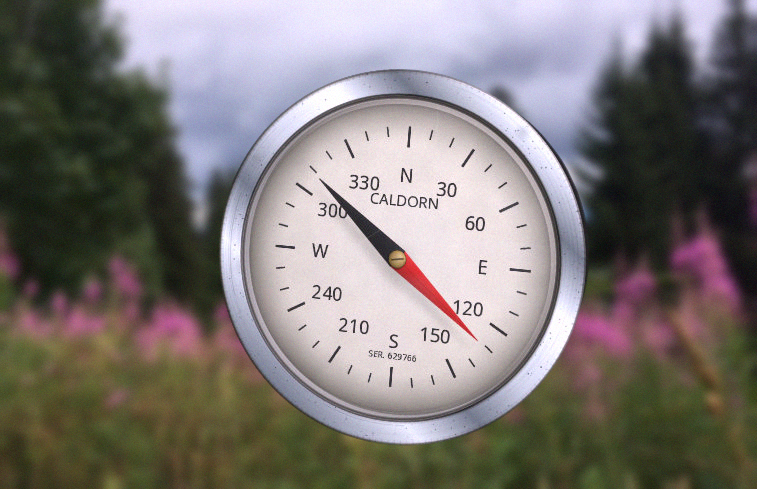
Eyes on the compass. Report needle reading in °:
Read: 130 °
